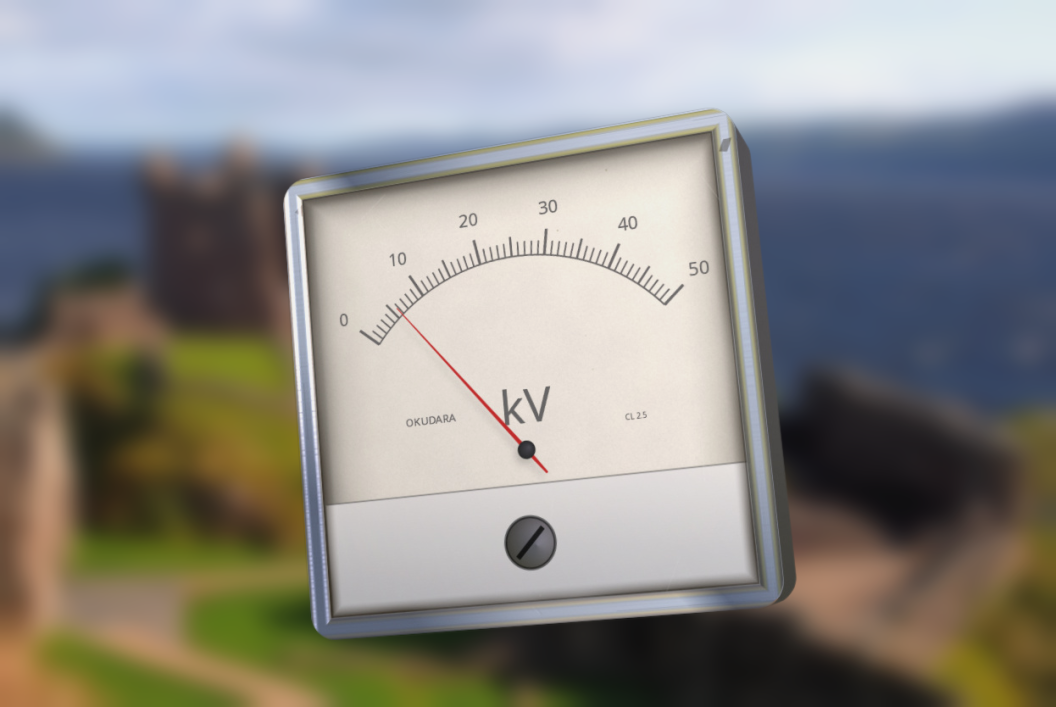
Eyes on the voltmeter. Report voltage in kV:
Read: 6 kV
